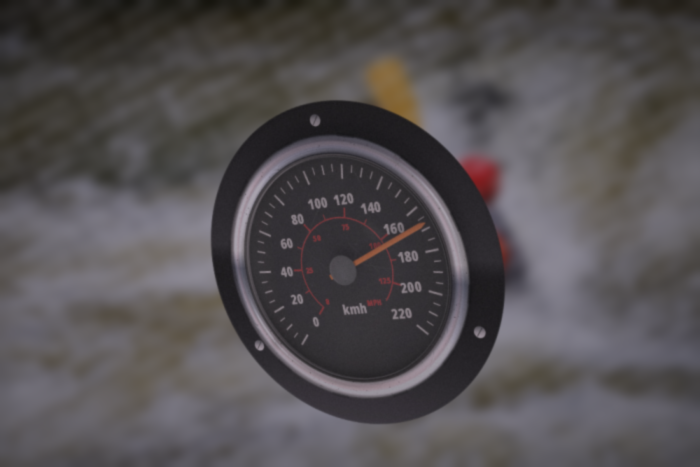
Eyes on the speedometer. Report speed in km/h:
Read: 167.5 km/h
